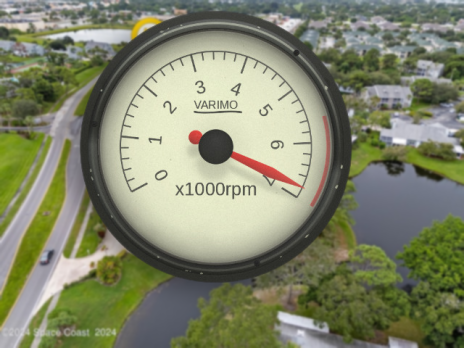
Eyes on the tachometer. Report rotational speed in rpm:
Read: 6800 rpm
